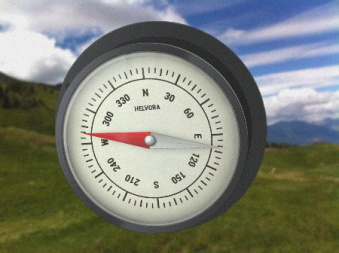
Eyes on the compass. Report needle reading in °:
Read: 280 °
